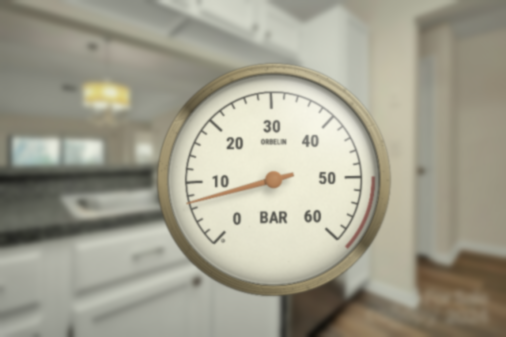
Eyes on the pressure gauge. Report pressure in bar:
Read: 7 bar
